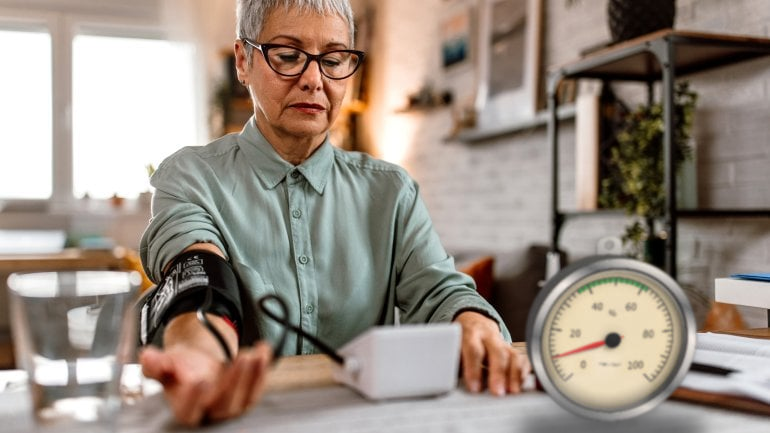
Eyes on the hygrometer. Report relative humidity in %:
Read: 10 %
